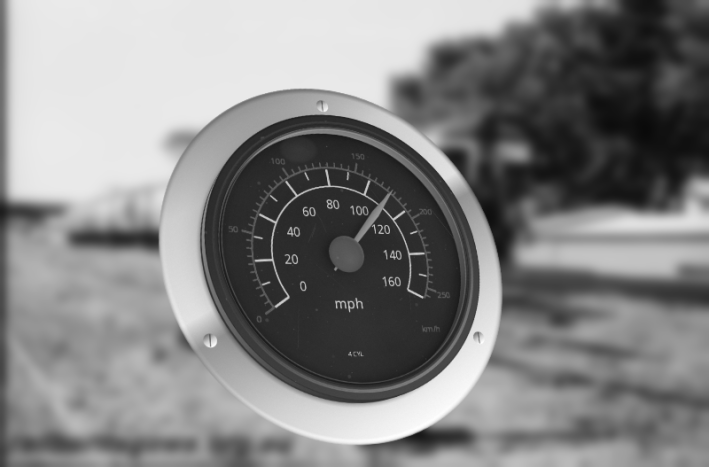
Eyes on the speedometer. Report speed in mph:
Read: 110 mph
